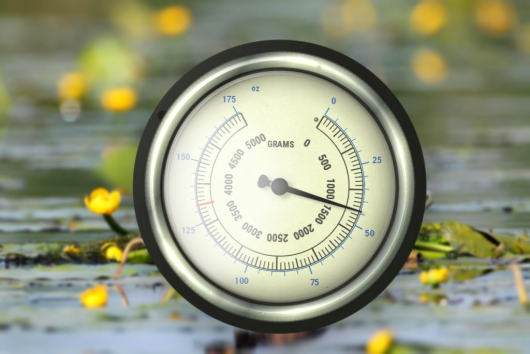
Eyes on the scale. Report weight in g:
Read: 1250 g
